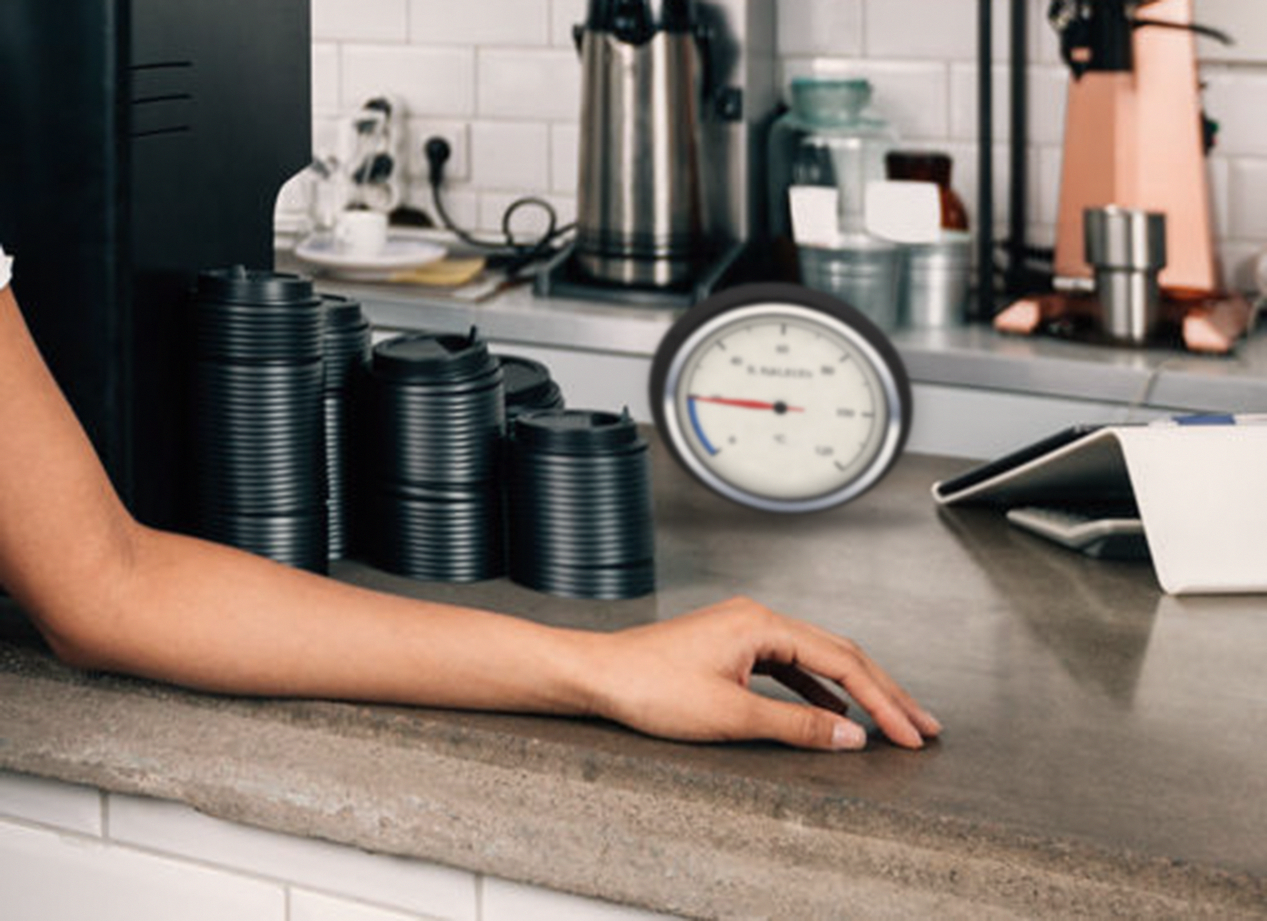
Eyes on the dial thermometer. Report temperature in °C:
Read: 20 °C
